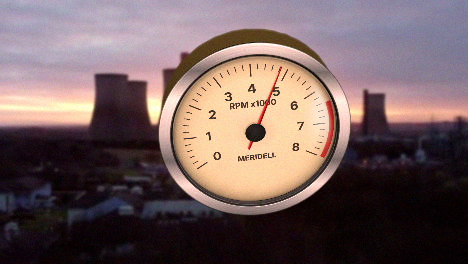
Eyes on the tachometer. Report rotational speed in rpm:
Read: 4800 rpm
